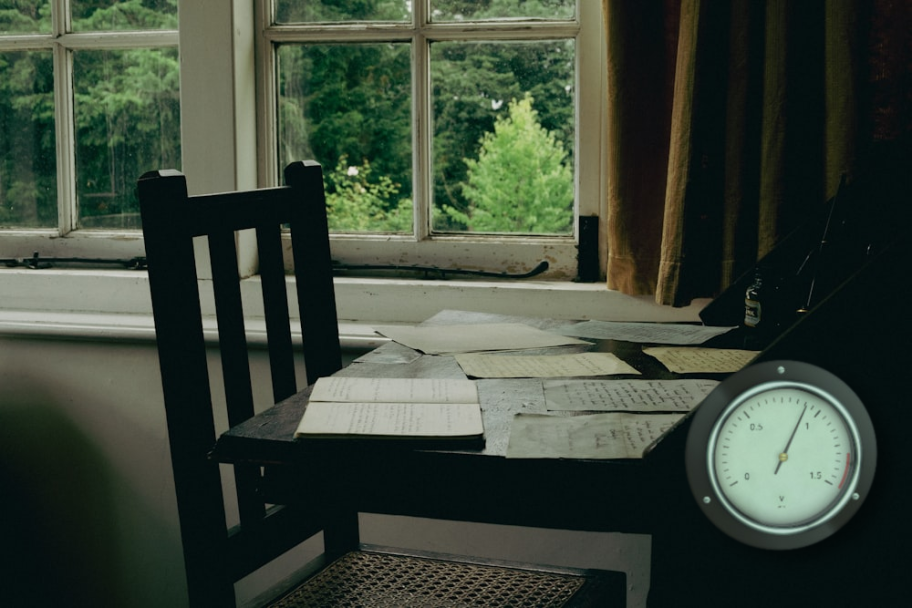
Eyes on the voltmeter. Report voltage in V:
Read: 0.9 V
